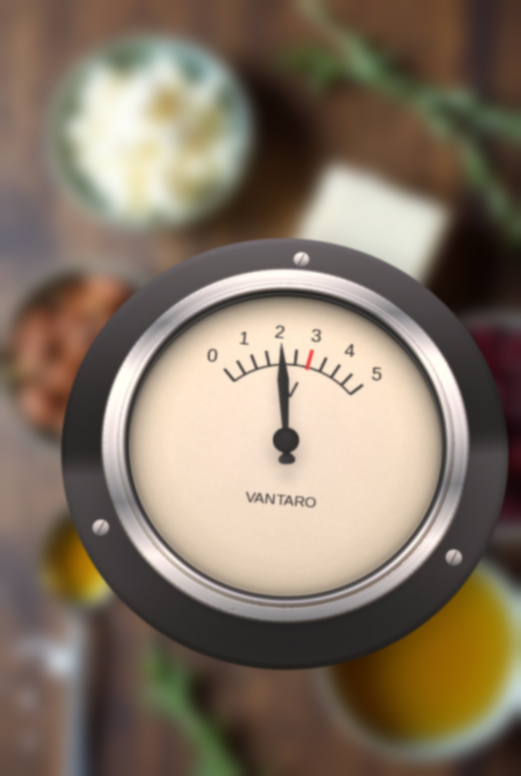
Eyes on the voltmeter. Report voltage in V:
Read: 2 V
